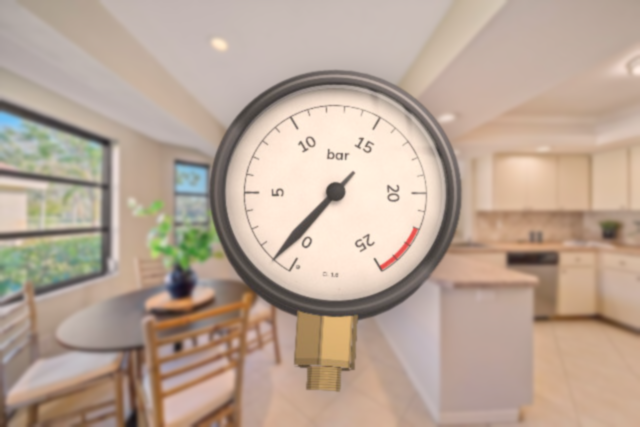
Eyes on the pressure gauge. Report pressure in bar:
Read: 1 bar
